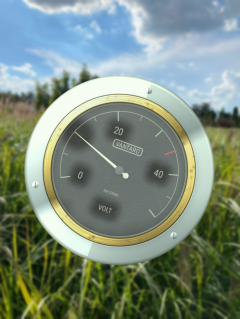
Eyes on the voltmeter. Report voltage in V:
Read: 10 V
